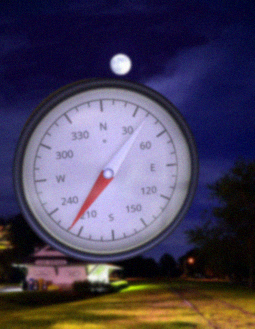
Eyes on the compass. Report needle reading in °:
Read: 220 °
